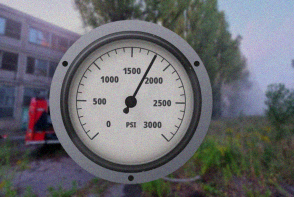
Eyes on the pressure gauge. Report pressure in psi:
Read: 1800 psi
